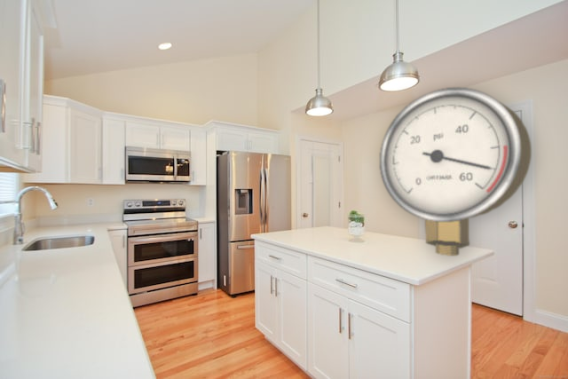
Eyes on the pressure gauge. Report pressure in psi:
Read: 55 psi
